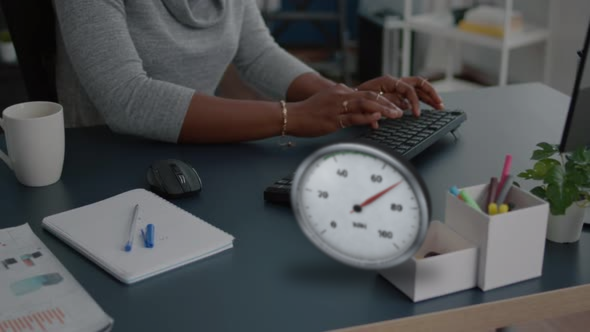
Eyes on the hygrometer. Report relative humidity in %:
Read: 68 %
